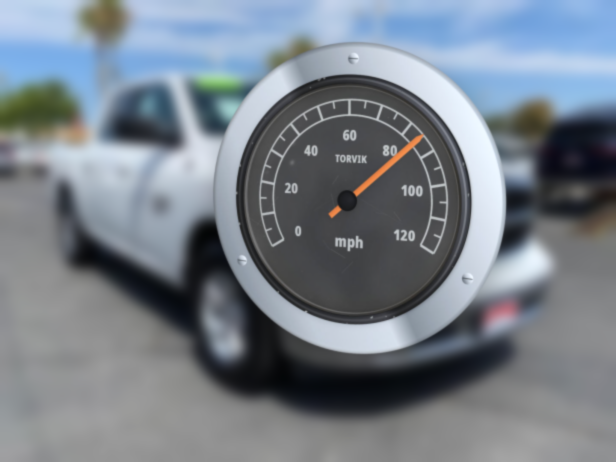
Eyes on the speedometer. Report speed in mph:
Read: 85 mph
